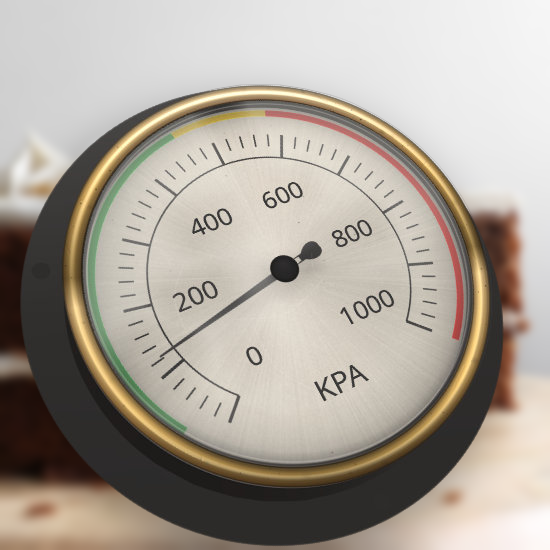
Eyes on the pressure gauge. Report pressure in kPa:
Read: 120 kPa
